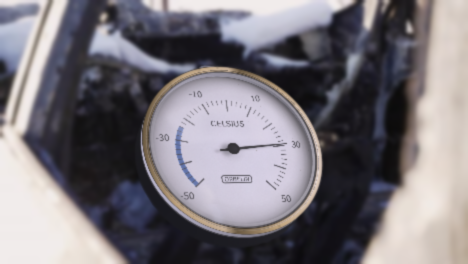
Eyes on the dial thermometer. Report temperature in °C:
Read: 30 °C
